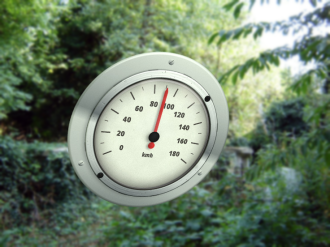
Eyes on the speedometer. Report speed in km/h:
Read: 90 km/h
